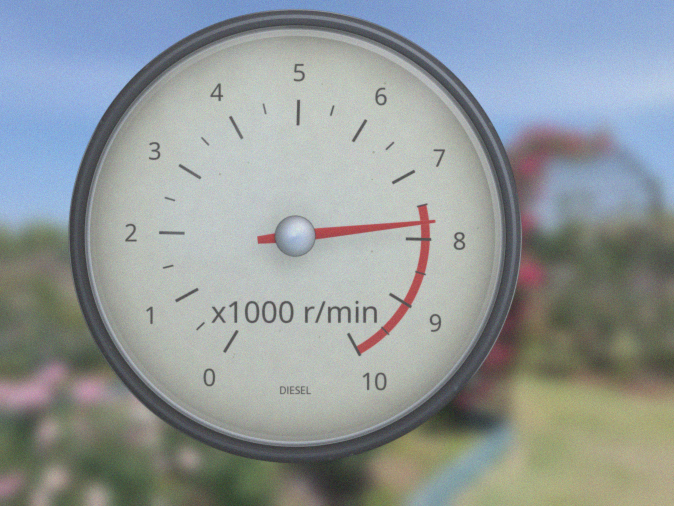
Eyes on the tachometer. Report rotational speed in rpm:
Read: 7750 rpm
